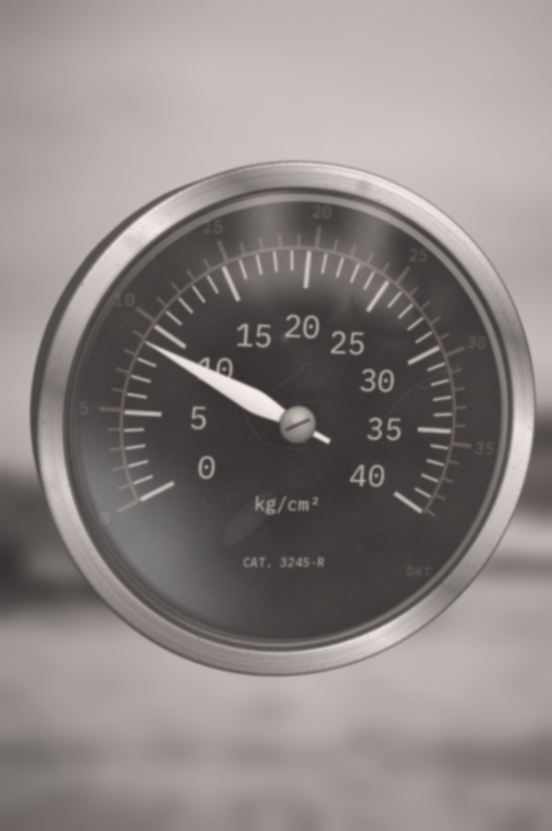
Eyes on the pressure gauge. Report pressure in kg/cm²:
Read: 9 kg/cm²
